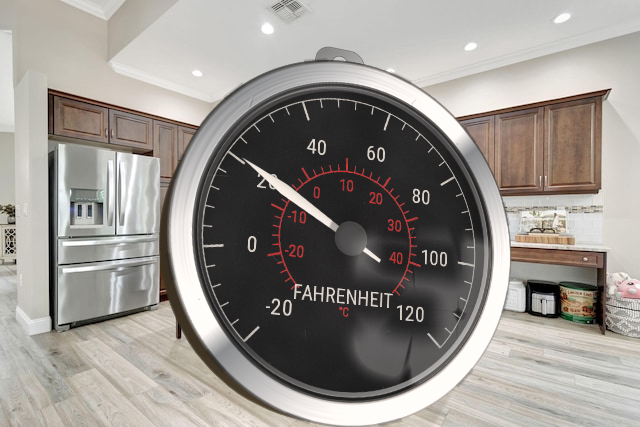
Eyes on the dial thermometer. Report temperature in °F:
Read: 20 °F
